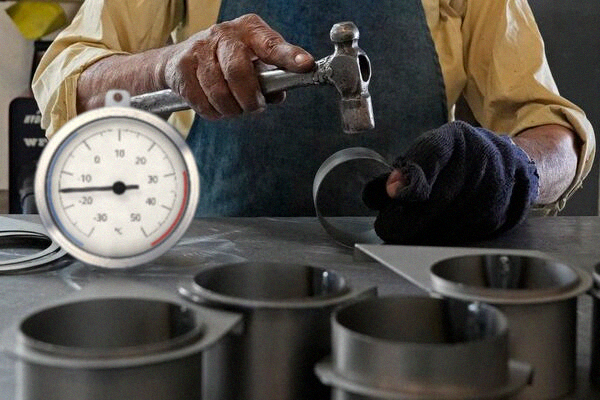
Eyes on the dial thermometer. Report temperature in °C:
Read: -15 °C
